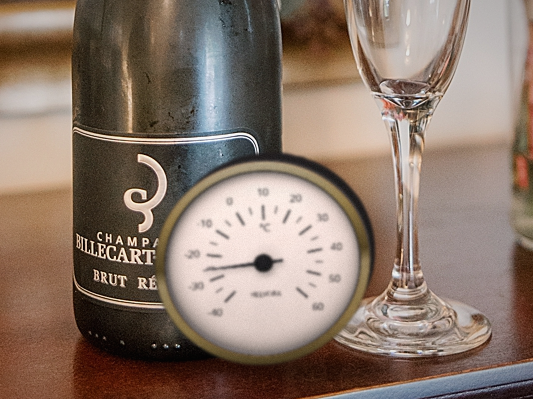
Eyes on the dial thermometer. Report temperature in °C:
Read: -25 °C
